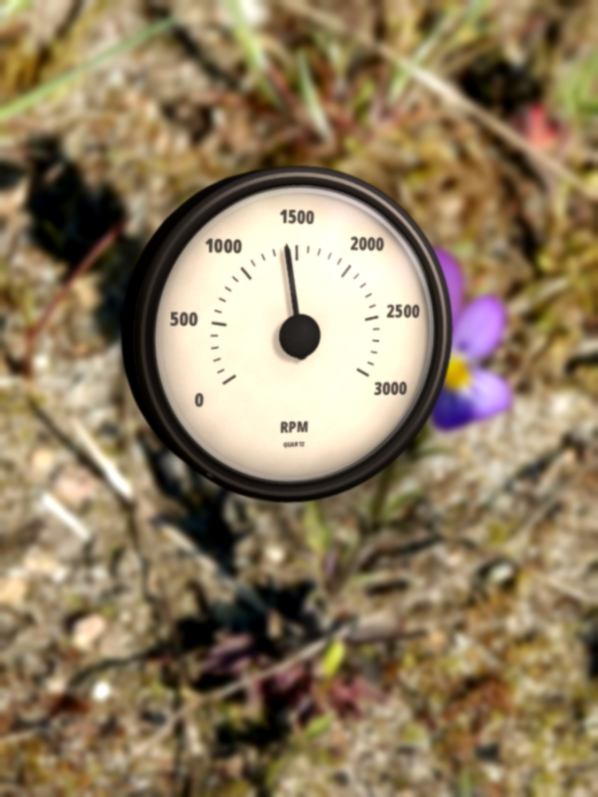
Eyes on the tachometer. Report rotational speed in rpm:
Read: 1400 rpm
